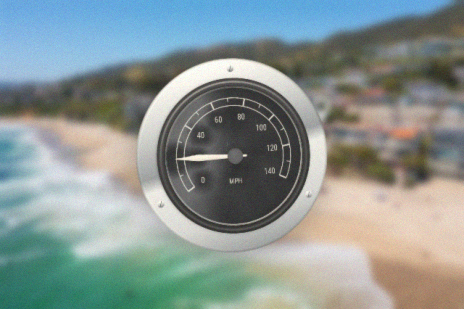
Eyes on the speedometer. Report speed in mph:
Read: 20 mph
